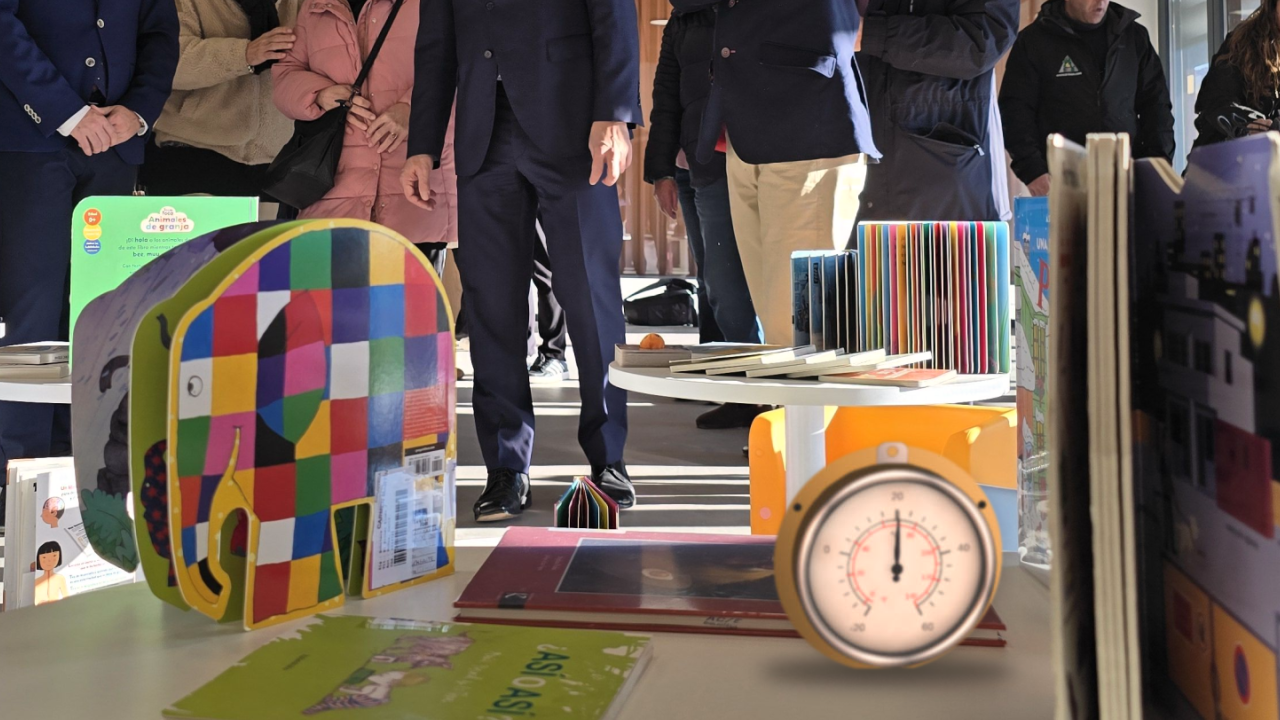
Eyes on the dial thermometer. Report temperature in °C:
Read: 20 °C
